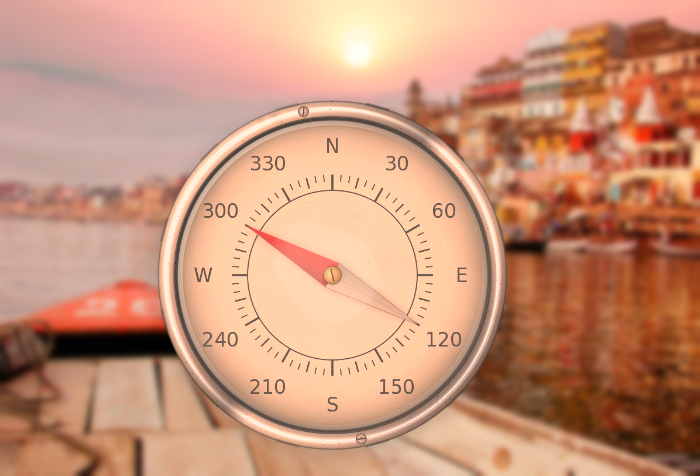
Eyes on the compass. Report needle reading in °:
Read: 300 °
